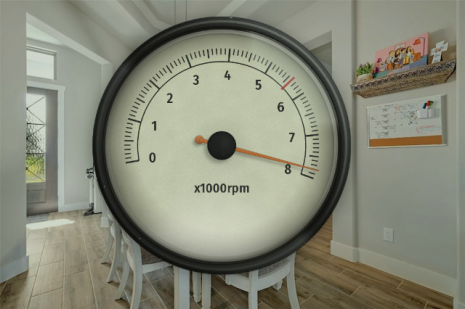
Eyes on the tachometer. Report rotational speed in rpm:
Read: 7800 rpm
